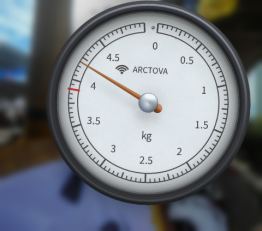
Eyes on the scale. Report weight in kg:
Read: 4.2 kg
